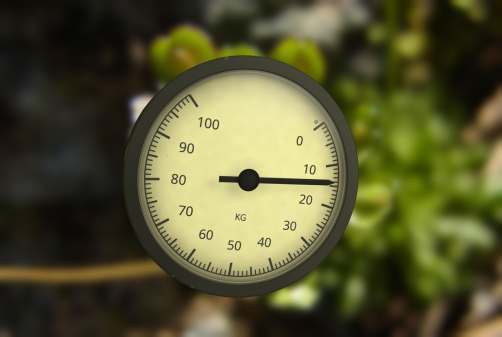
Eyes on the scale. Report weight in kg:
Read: 14 kg
